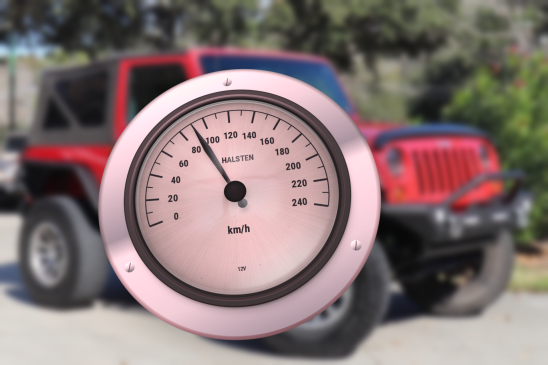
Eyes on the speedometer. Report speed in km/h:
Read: 90 km/h
